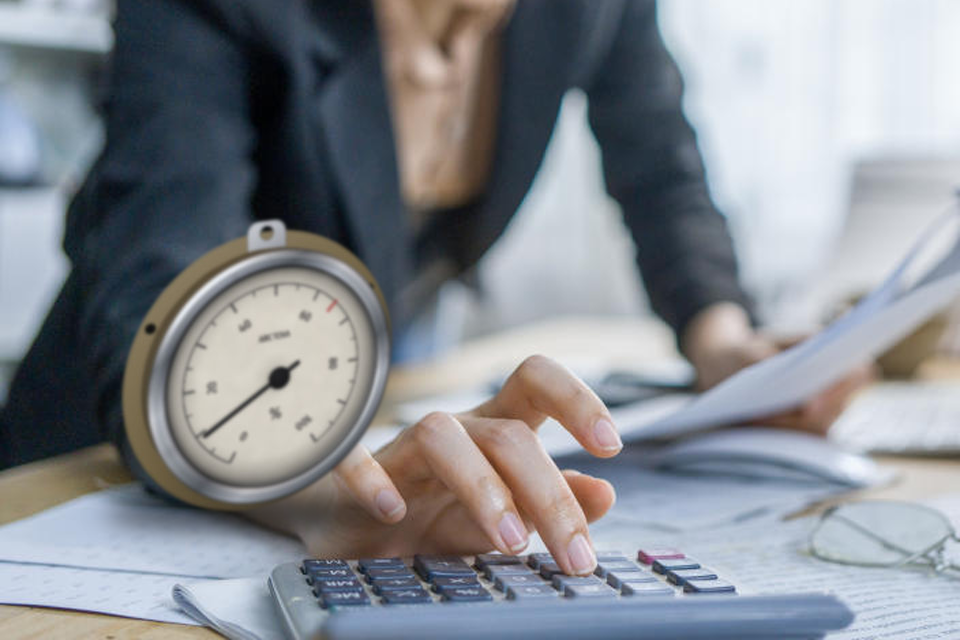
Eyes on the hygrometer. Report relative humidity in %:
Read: 10 %
